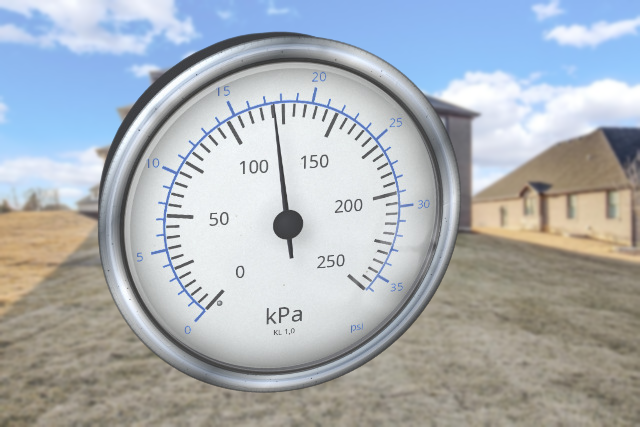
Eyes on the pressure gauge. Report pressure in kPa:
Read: 120 kPa
